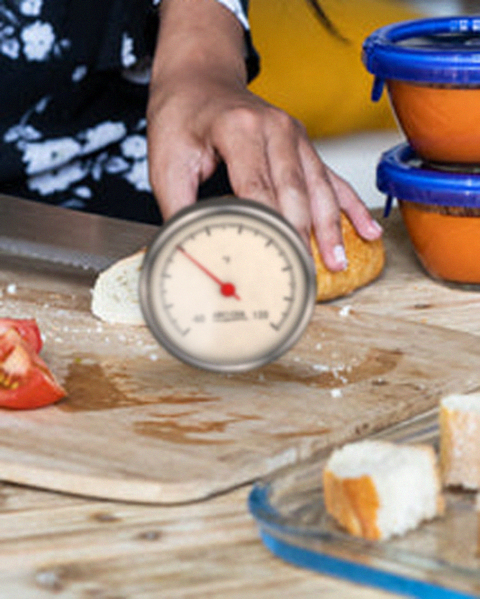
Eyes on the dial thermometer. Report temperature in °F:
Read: 0 °F
